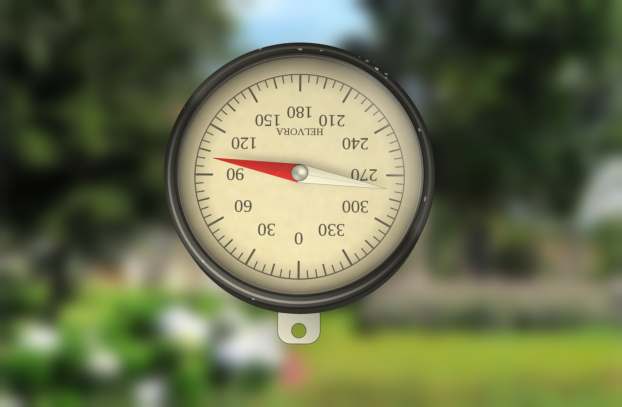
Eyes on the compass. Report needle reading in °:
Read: 100 °
